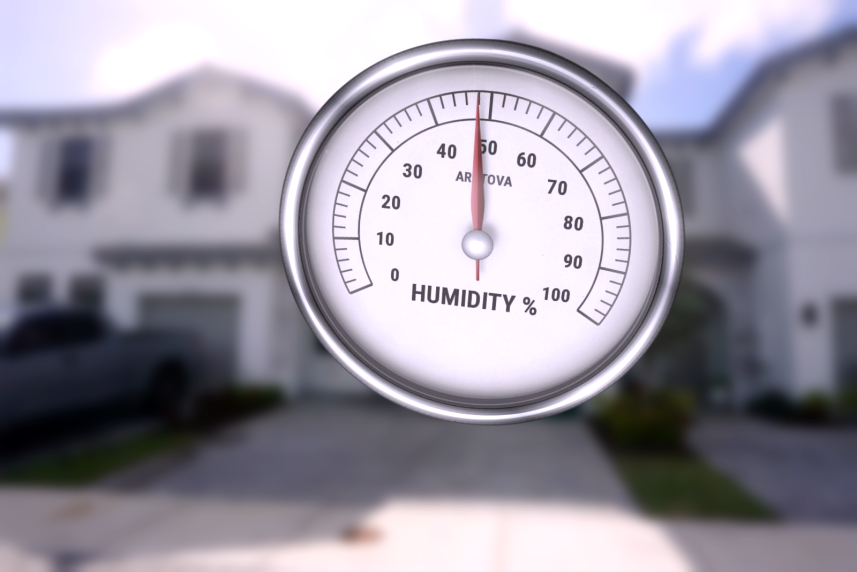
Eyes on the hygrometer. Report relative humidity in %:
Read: 48 %
